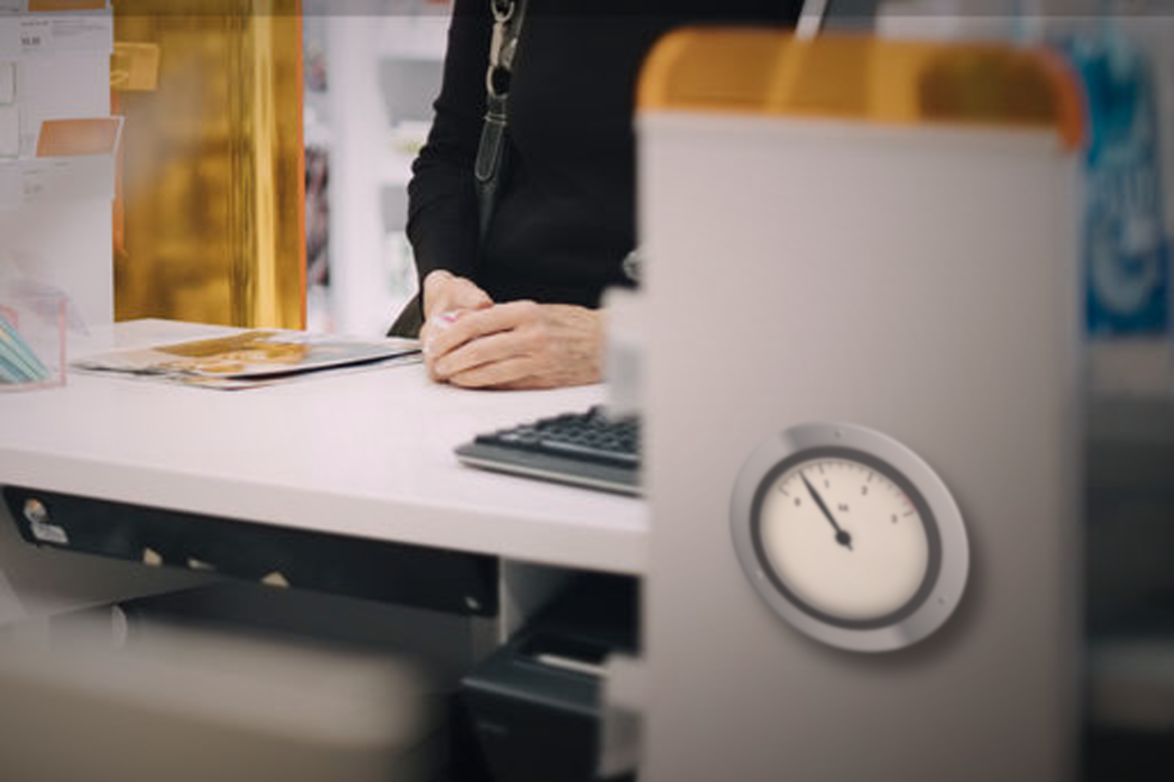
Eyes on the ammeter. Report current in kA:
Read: 0.6 kA
